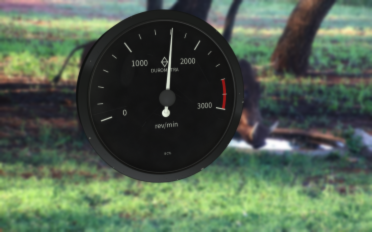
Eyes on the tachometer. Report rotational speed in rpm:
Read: 1600 rpm
